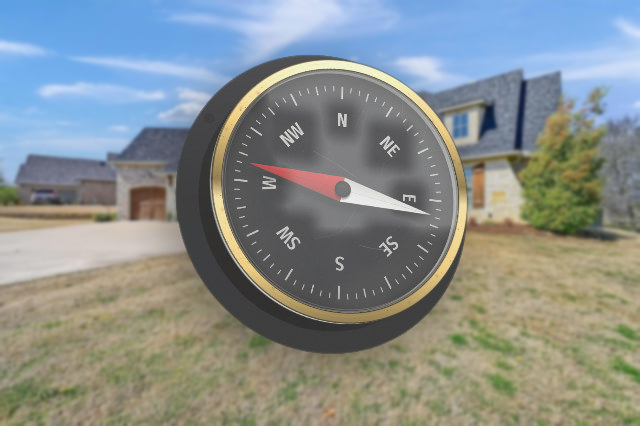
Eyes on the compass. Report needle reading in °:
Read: 280 °
